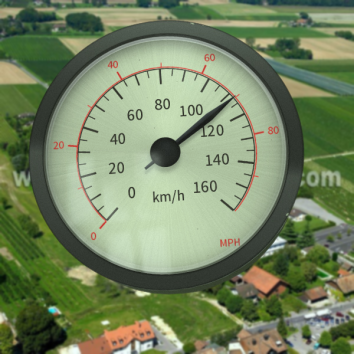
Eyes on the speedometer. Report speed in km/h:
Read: 112.5 km/h
